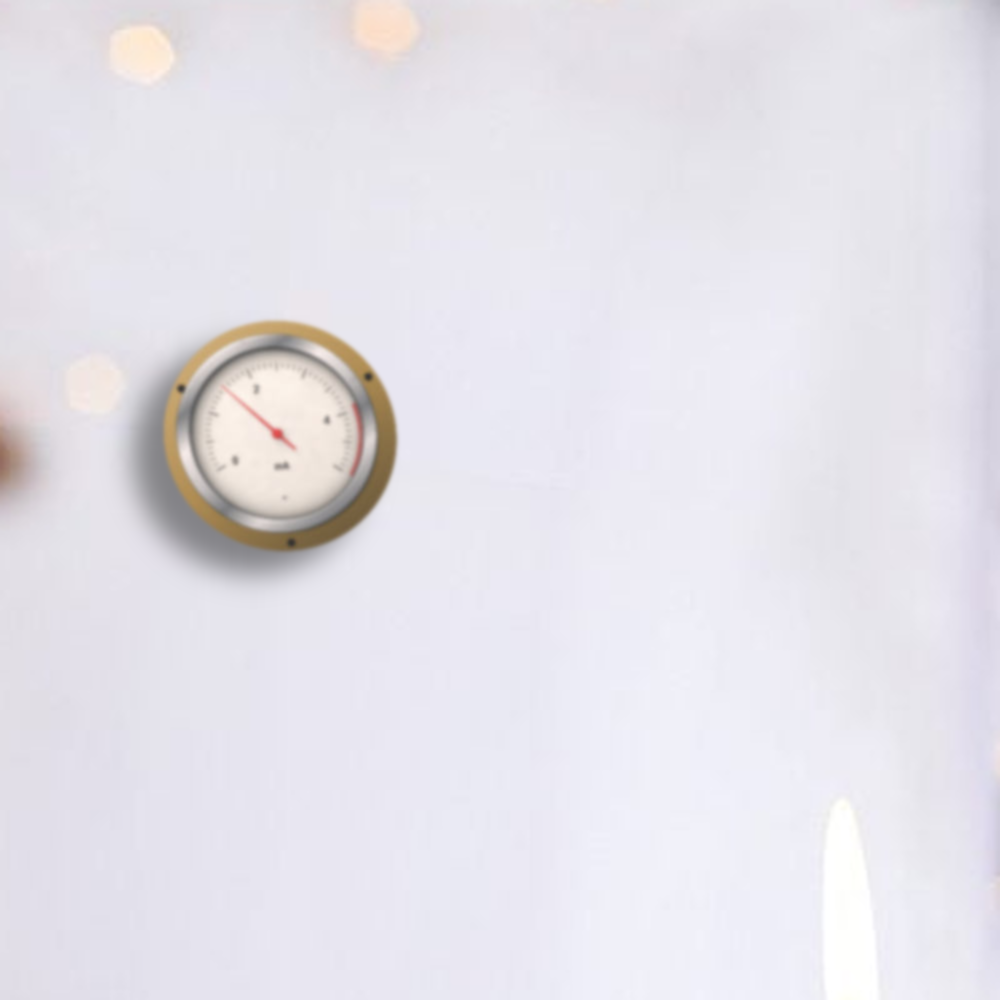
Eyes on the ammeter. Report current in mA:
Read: 1.5 mA
